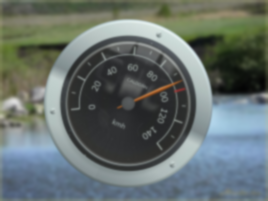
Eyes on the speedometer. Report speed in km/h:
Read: 95 km/h
